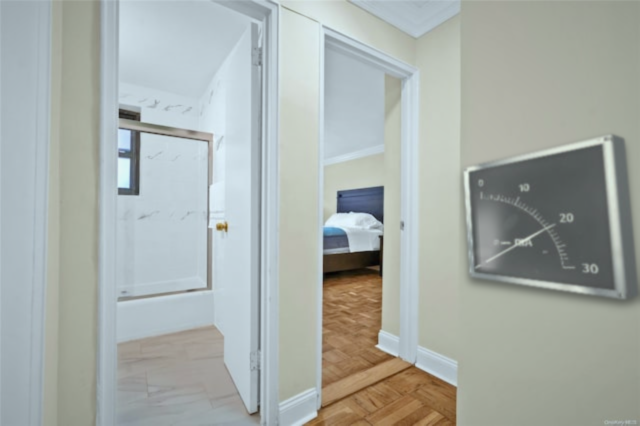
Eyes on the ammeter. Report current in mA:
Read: 20 mA
